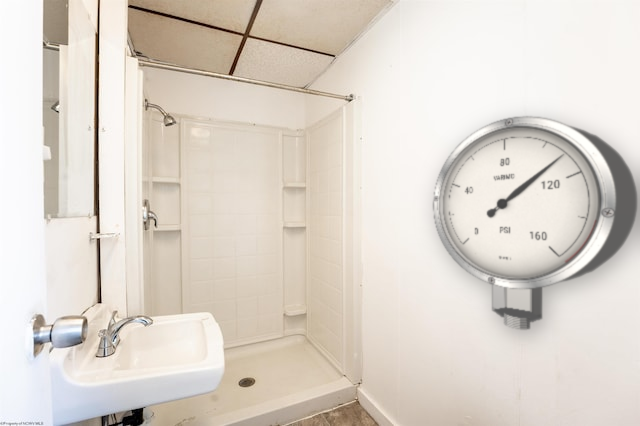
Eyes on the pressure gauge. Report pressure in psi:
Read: 110 psi
